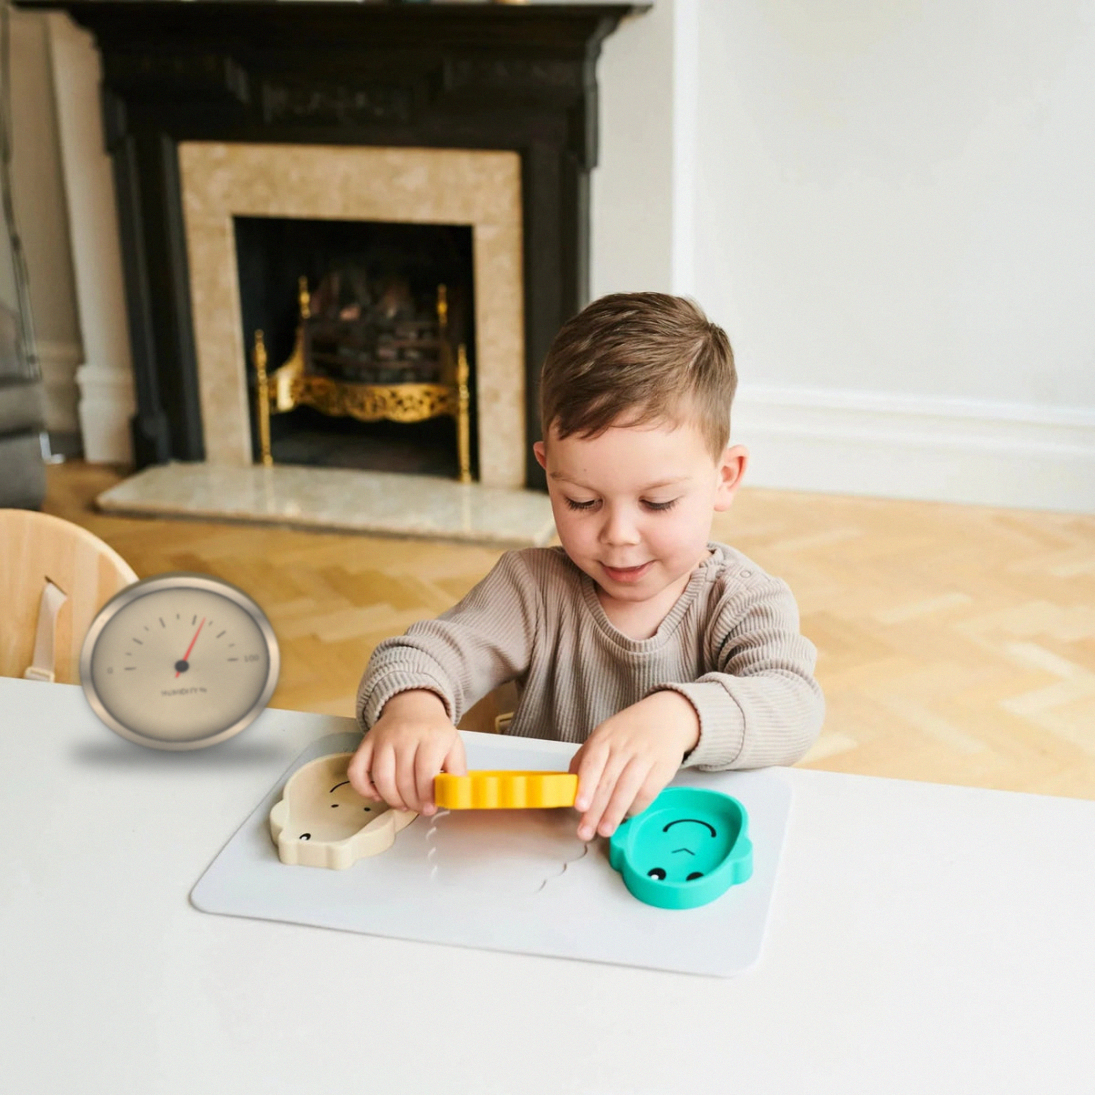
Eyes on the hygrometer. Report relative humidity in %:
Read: 65 %
